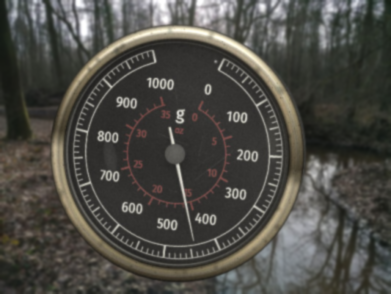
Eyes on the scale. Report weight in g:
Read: 440 g
